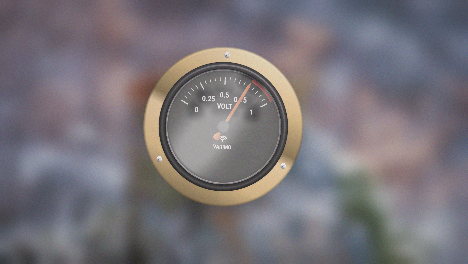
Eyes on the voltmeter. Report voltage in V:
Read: 0.75 V
